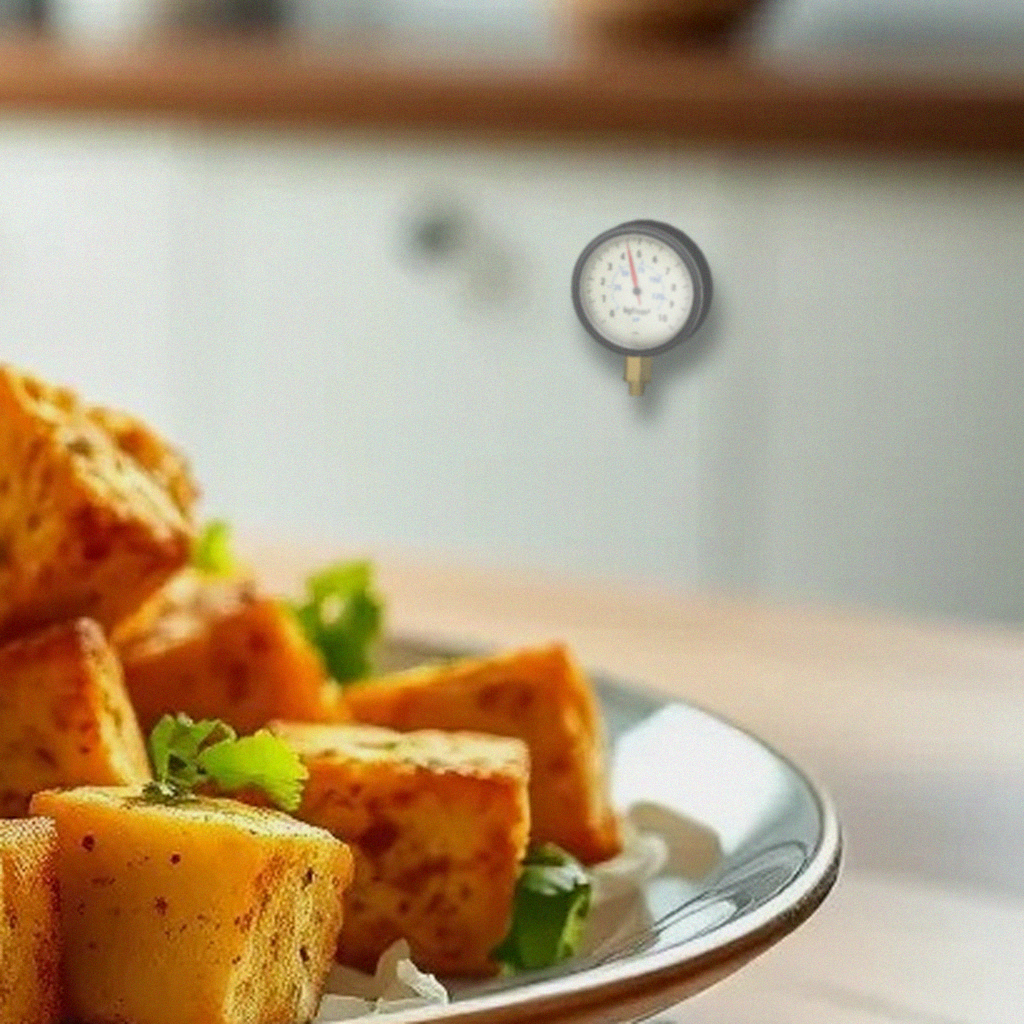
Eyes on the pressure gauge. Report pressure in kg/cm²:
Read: 4.5 kg/cm²
